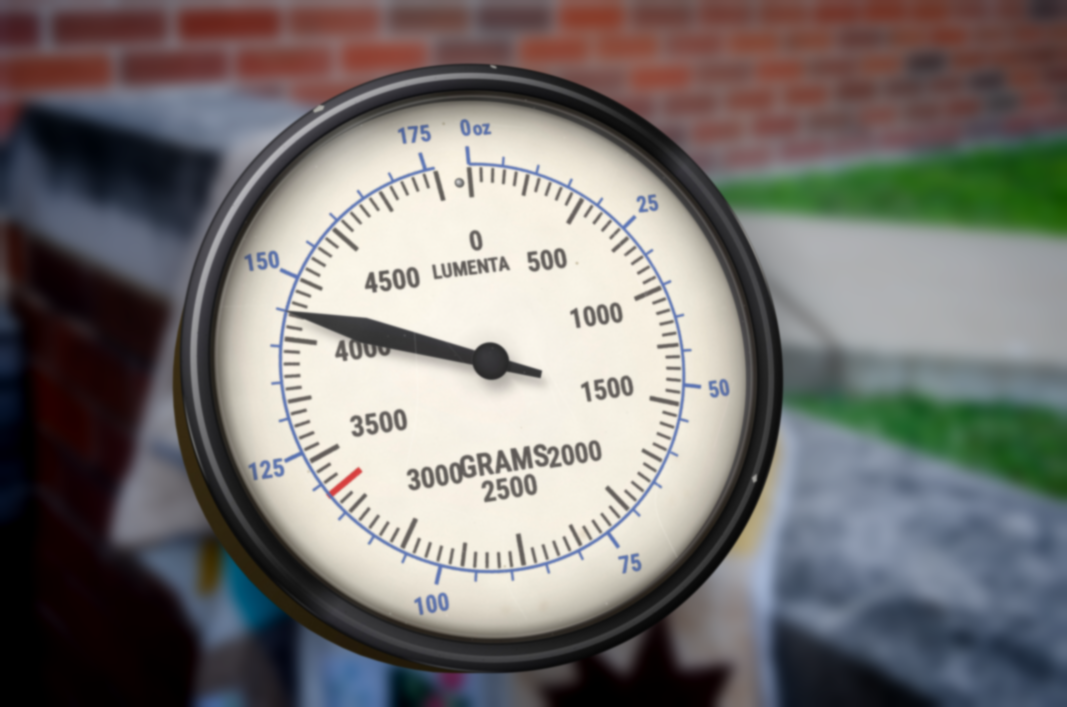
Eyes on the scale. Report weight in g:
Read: 4100 g
